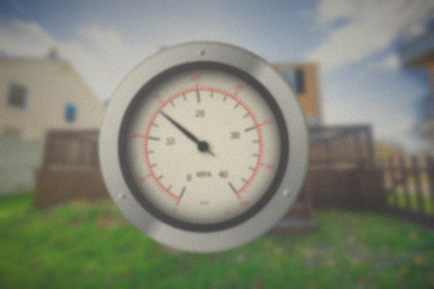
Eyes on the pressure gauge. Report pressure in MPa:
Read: 14 MPa
